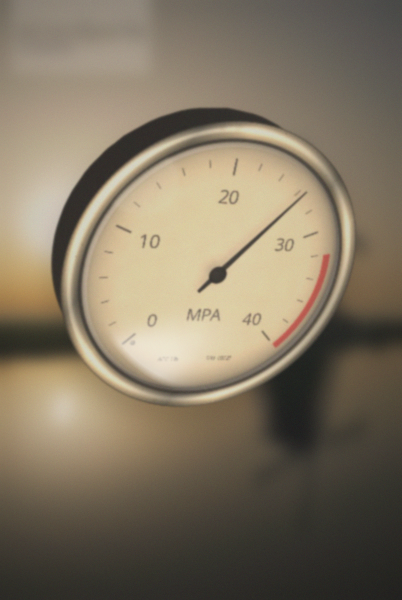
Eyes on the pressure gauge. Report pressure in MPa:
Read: 26 MPa
